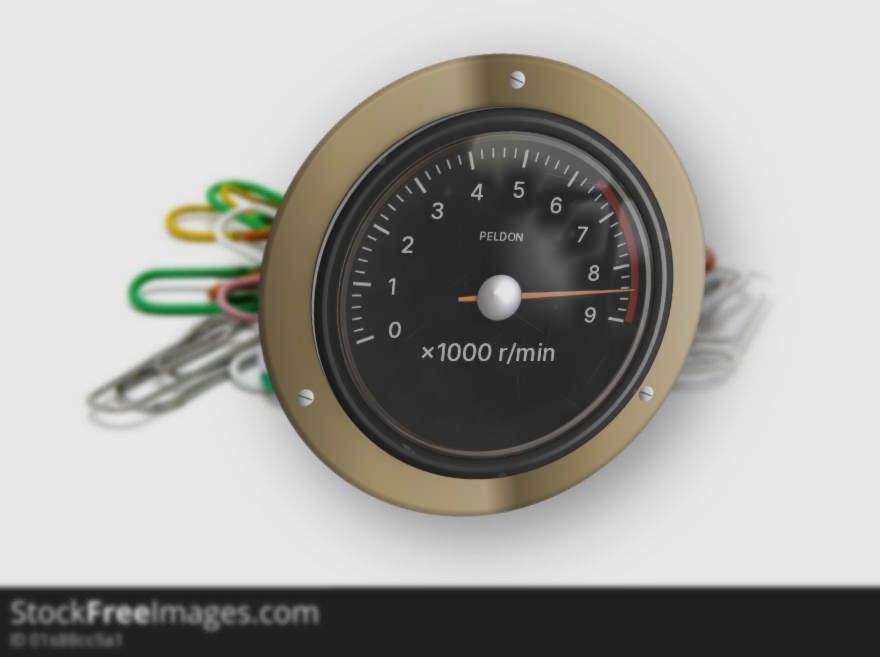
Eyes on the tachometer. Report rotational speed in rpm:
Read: 8400 rpm
